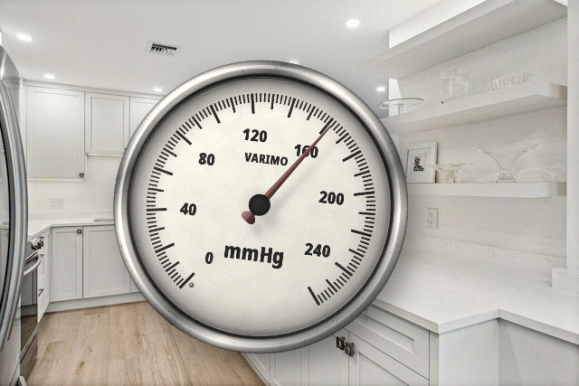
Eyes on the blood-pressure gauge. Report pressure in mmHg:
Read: 162 mmHg
